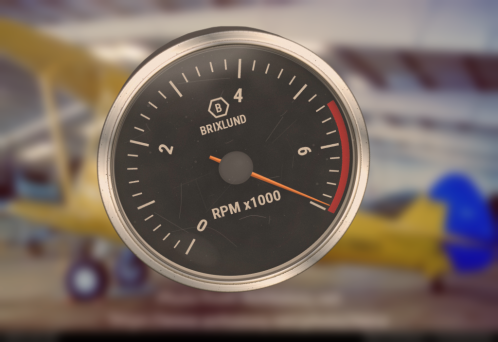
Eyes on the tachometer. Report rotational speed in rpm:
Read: 6900 rpm
